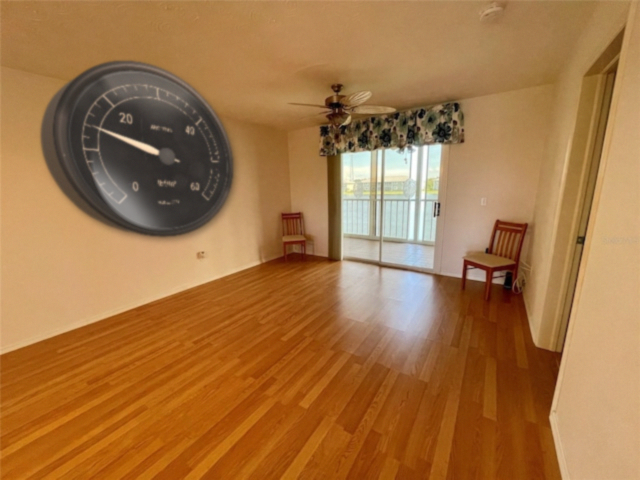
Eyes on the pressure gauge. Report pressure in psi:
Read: 14 psi
